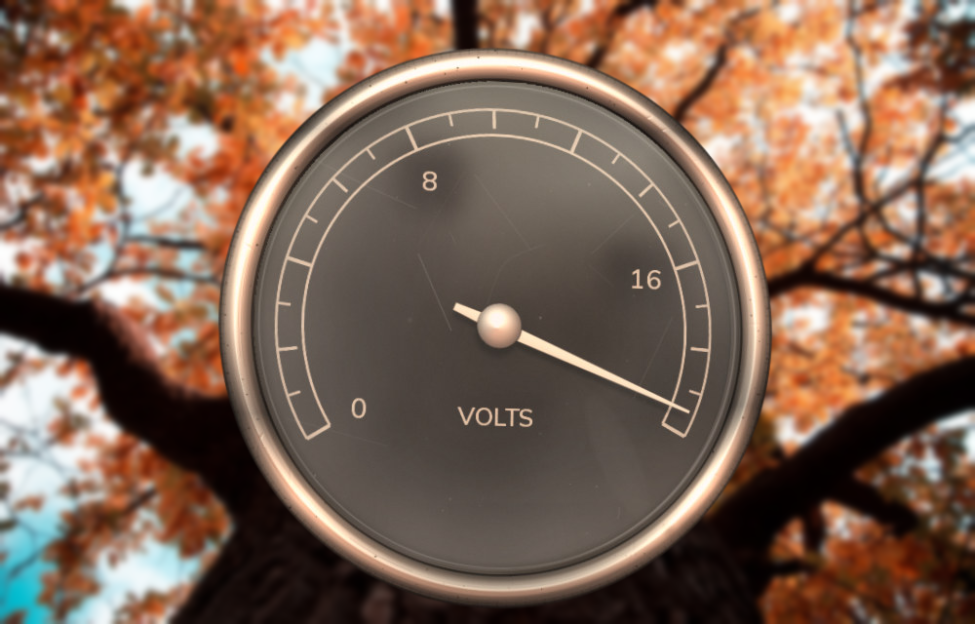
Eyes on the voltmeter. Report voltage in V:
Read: 19.5 V
